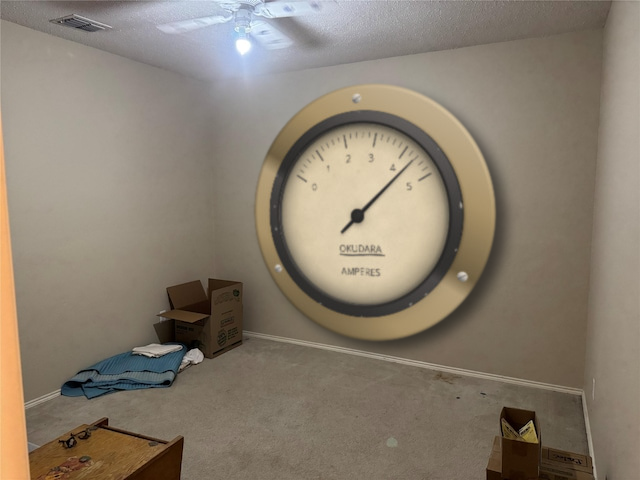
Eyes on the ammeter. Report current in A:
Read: 4.4 A
